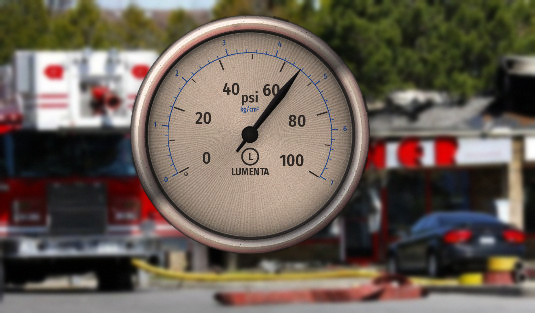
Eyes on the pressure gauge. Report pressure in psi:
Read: 65 psi
